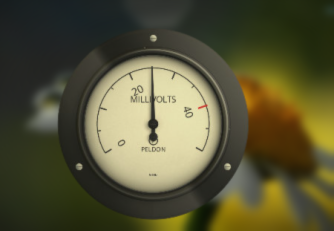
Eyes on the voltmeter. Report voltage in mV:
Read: 25 mV
